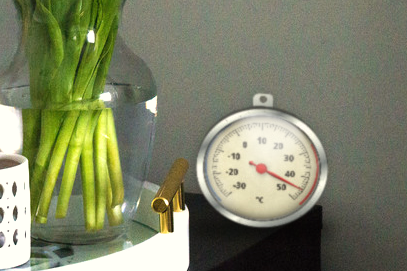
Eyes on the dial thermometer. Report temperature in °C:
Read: 45 °C
